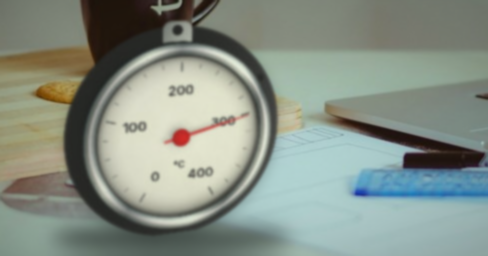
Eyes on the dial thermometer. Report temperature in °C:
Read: 300 °C
